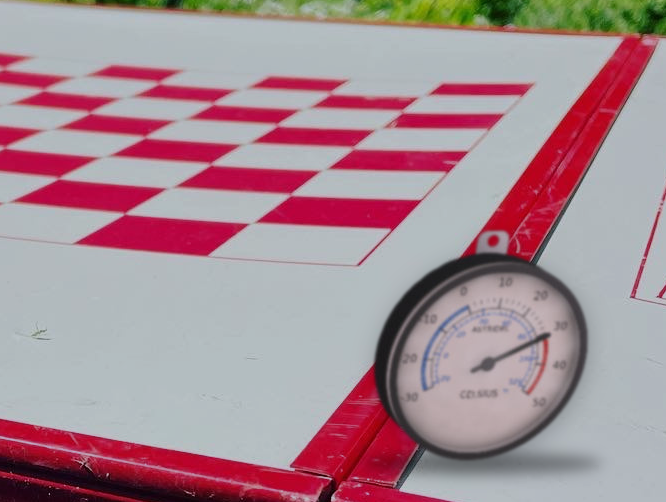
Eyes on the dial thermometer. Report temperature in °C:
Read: 30 °C
